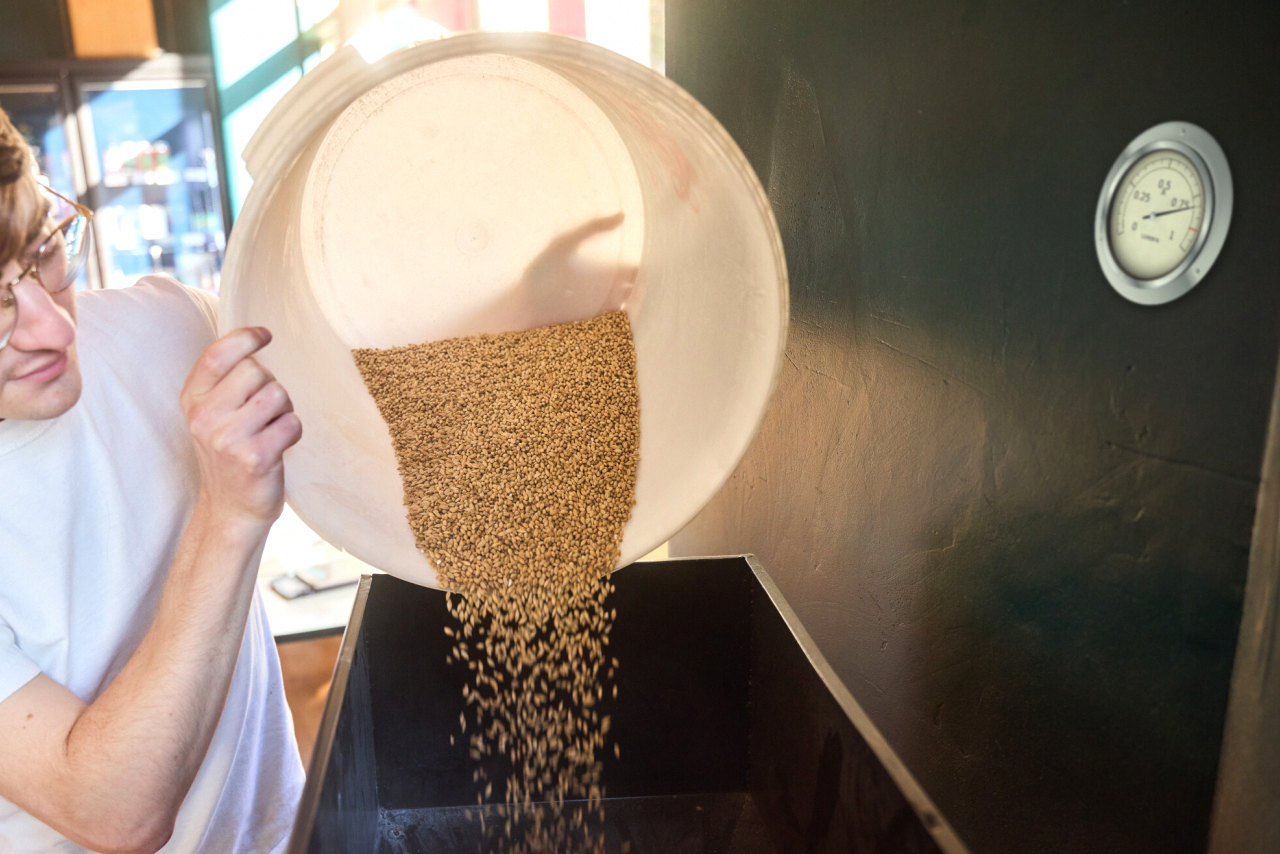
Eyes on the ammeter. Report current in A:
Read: 0.8 A
